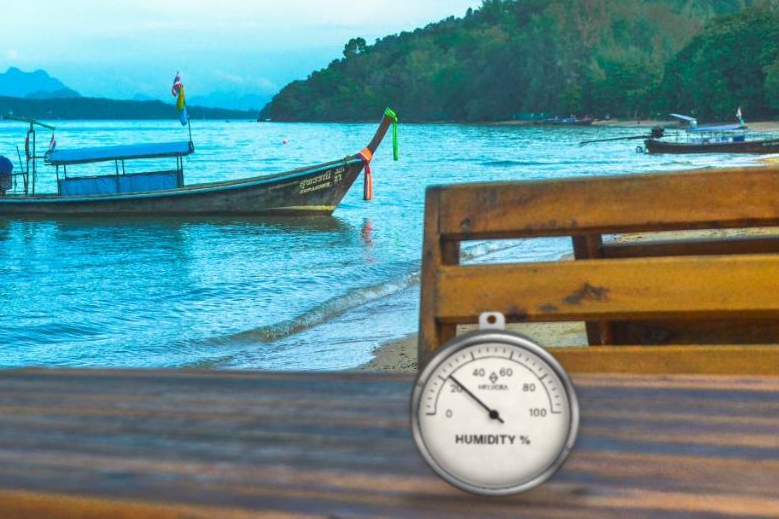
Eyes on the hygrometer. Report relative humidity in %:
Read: 24 %
